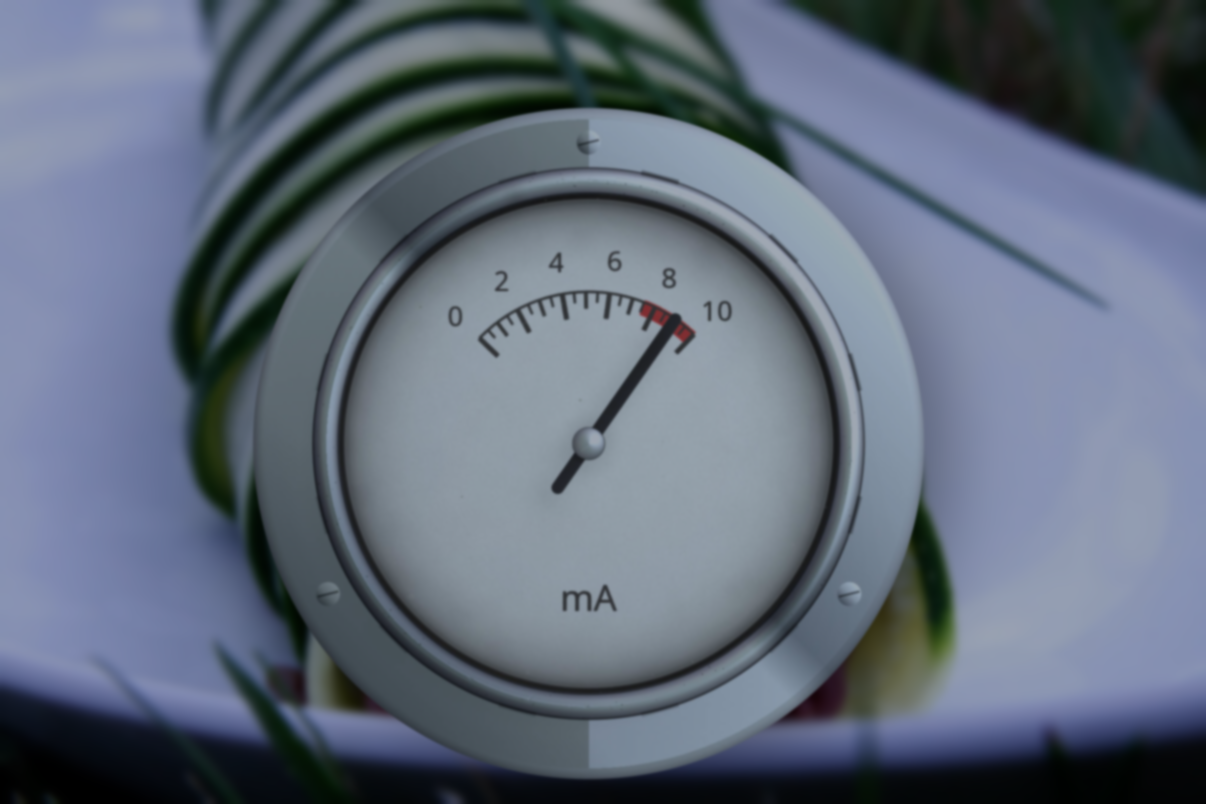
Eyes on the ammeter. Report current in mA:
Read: 9 mA
